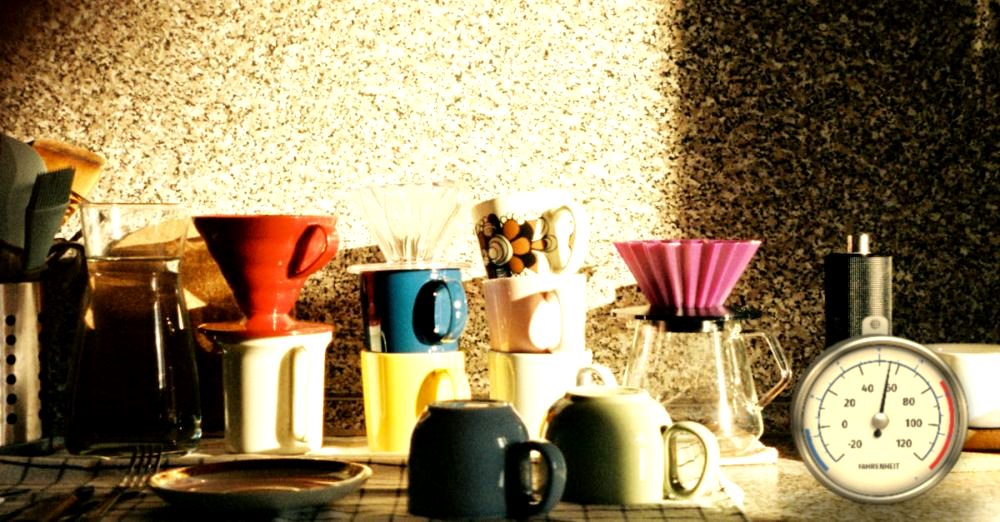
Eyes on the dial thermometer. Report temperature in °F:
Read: 55 °F
